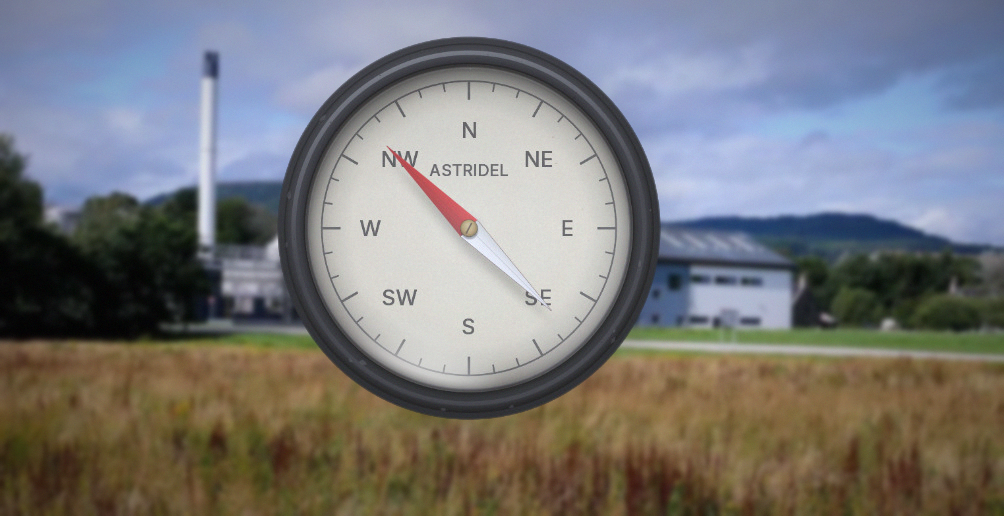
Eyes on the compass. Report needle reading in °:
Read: 315 °
